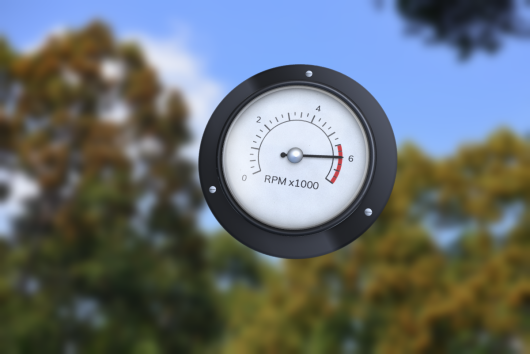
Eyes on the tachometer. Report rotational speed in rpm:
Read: 6000 rpm
